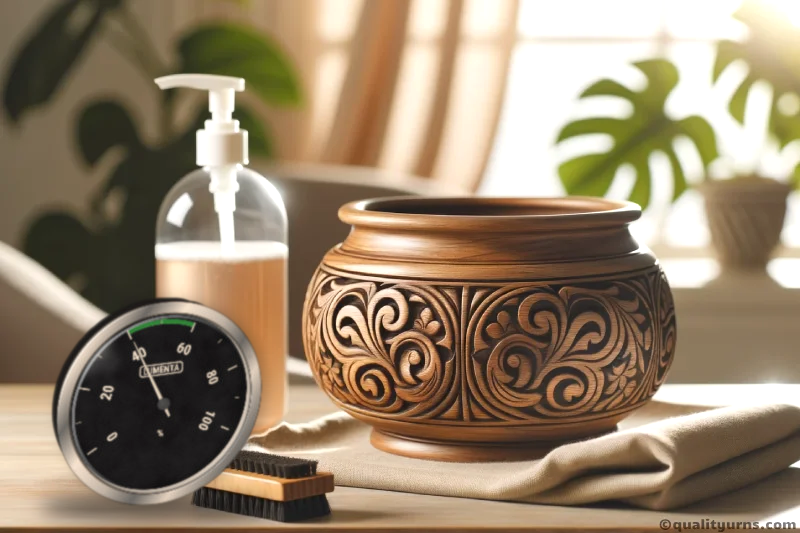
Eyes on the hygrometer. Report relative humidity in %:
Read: 40 %
